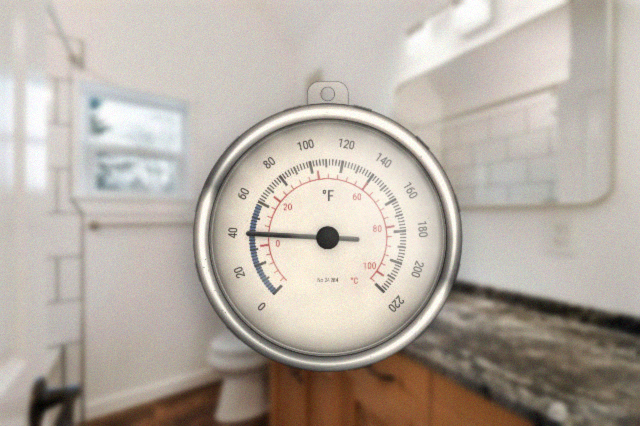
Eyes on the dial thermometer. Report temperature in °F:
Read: 40 °F
